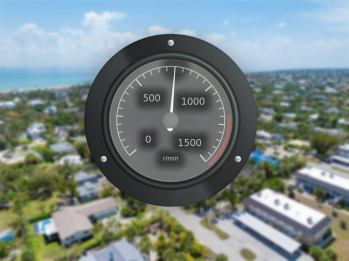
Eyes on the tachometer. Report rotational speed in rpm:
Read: 750 rpm
